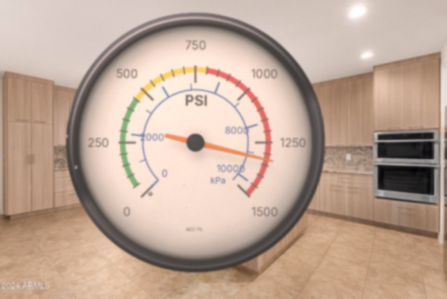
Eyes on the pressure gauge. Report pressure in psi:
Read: 1325 psi
